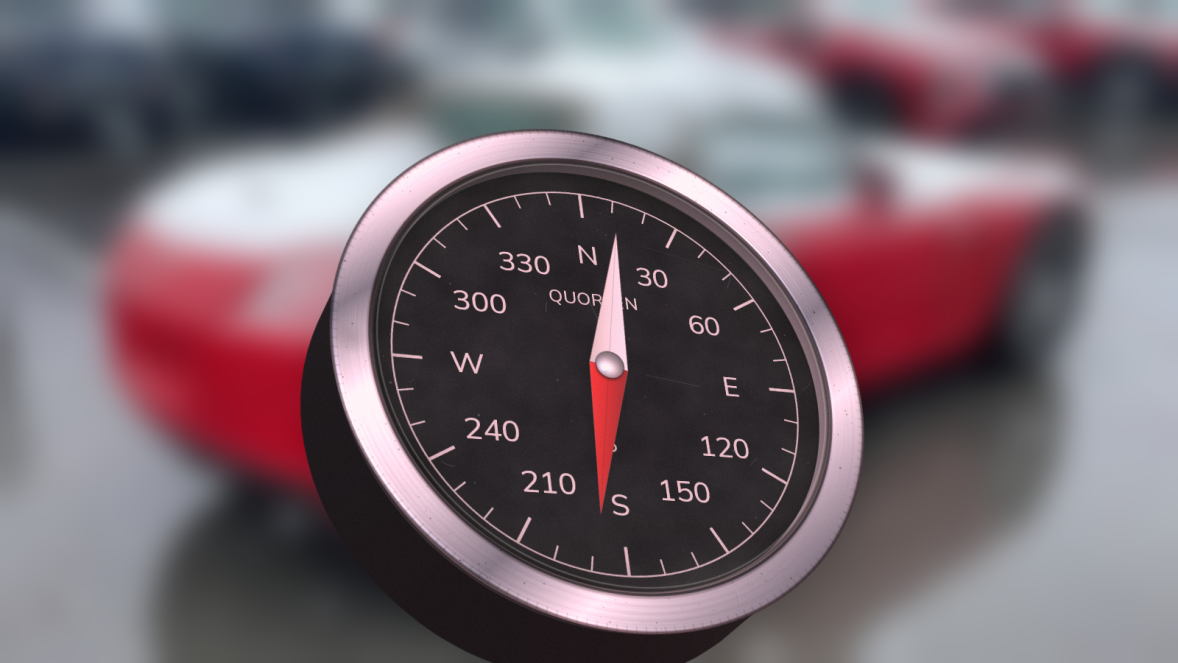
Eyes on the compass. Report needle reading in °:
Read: 190 °
